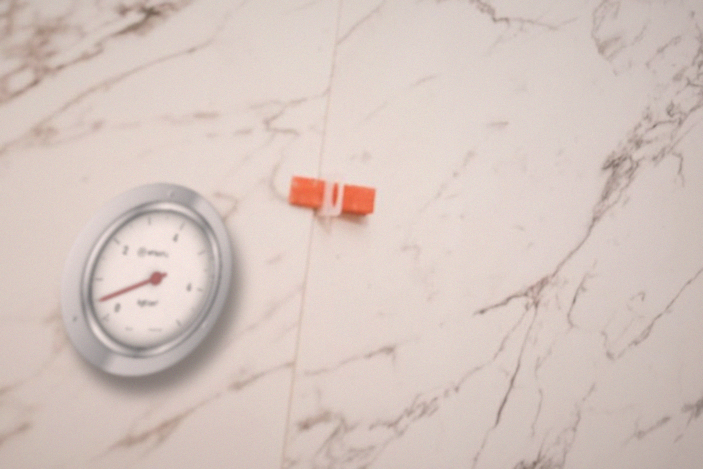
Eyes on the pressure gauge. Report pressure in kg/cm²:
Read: 0.5 kg/cm²
